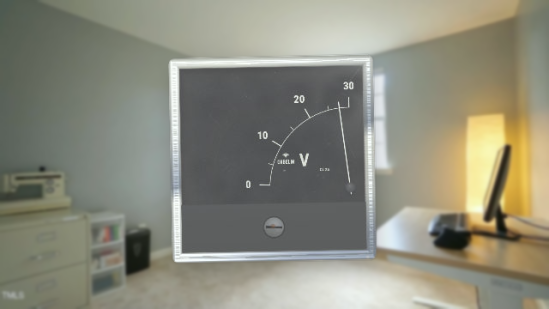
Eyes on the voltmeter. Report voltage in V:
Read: 27.5 V
